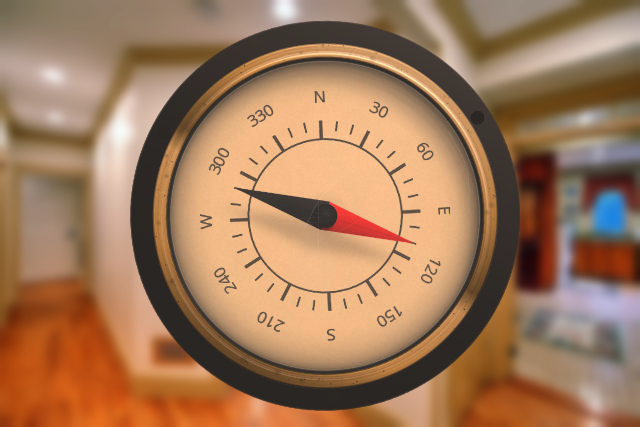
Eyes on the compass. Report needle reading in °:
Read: 110 °
